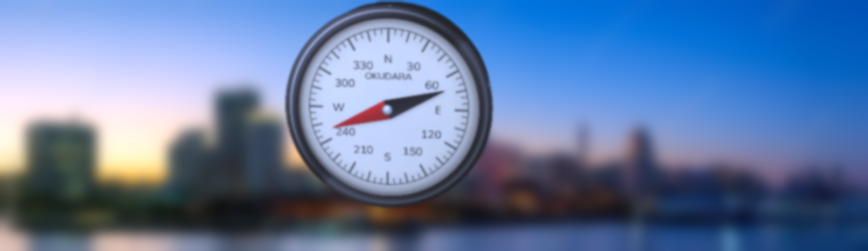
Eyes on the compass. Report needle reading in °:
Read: 250 °
